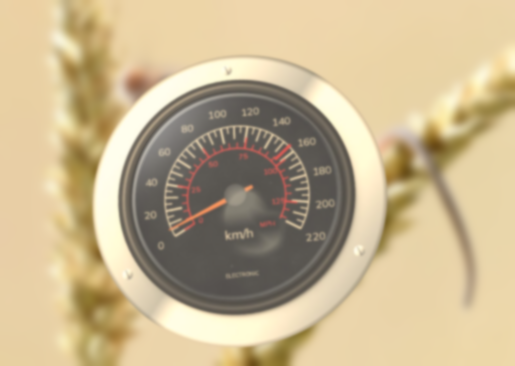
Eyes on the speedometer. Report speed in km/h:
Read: 5 km/h
